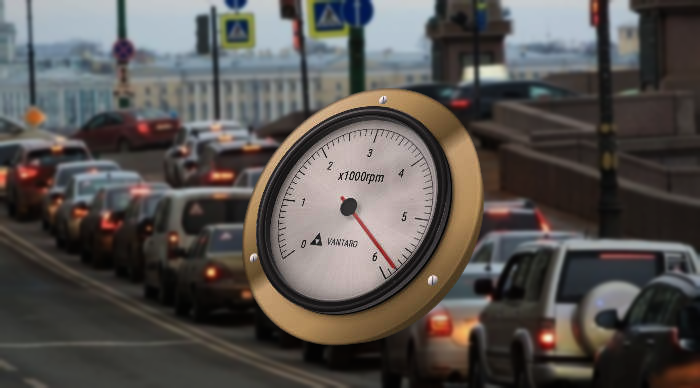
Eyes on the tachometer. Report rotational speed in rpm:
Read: 5800 rpm
